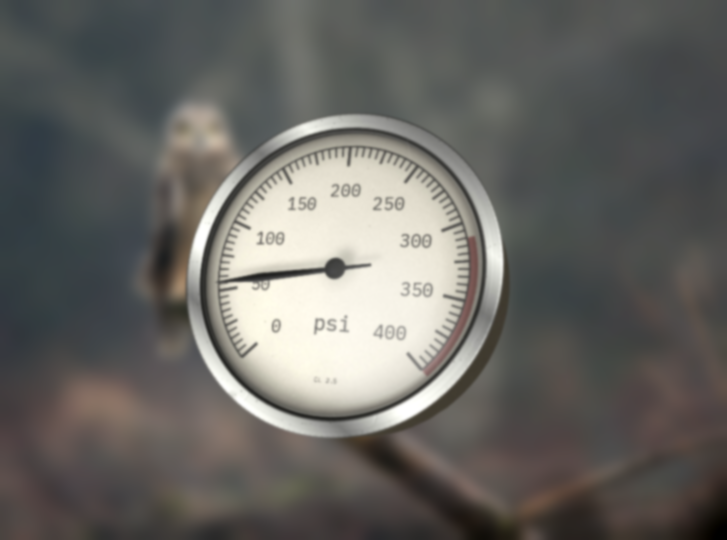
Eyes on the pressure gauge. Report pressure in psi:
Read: 55 psi
